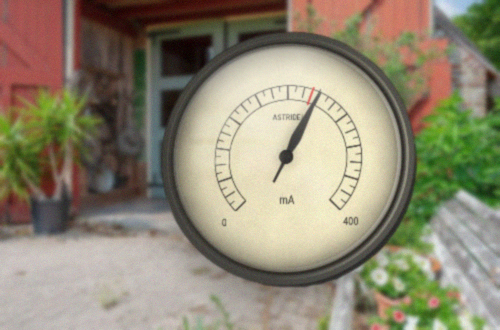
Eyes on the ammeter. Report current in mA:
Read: 240 mA
